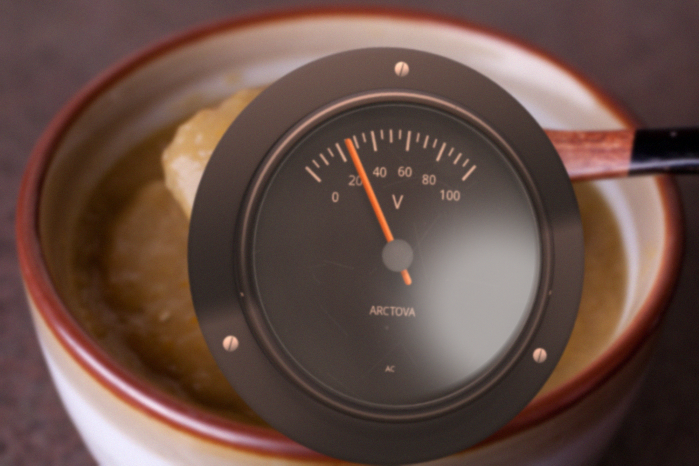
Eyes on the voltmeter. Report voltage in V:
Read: 25 V
